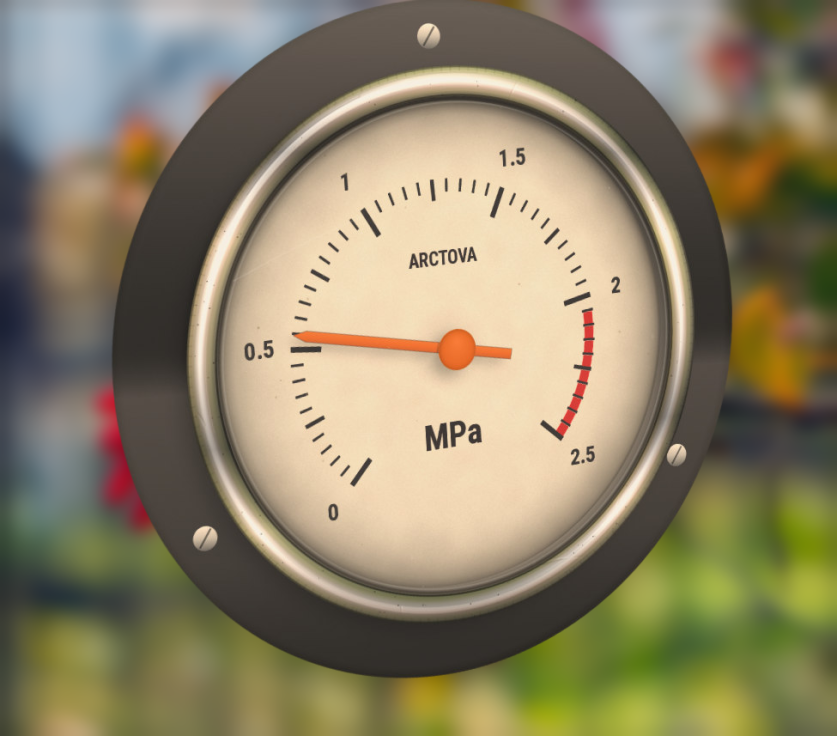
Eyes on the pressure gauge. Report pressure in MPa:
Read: 0.55 MPa
